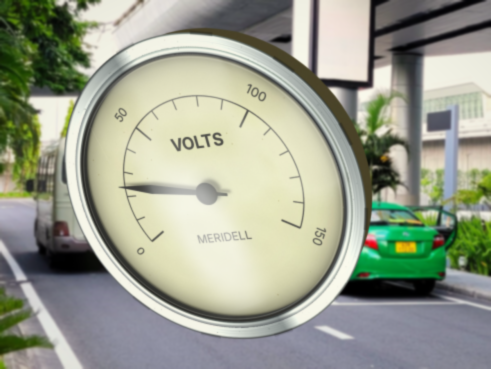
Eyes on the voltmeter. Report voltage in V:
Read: 25 V
